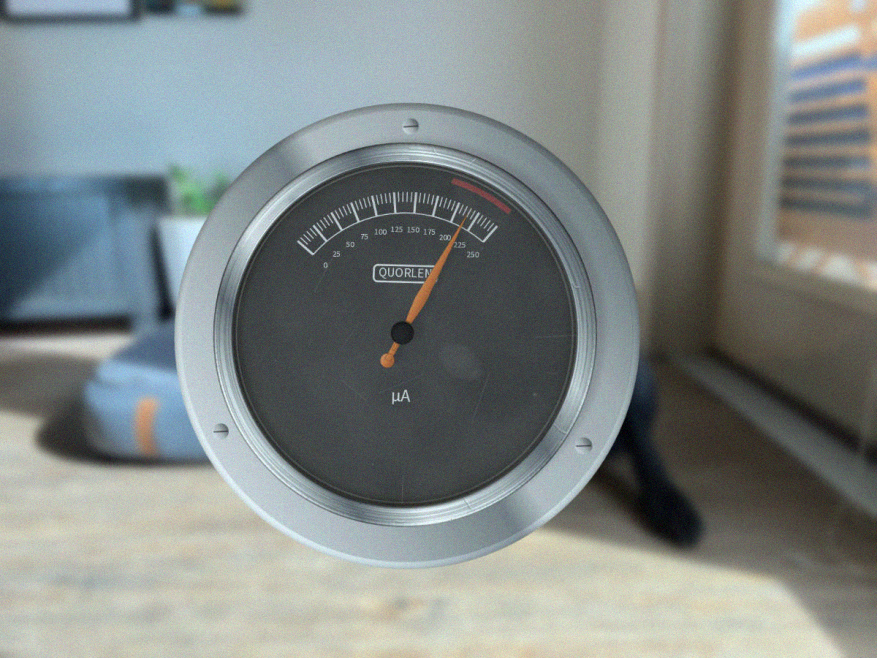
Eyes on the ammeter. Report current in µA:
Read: 215 µA
